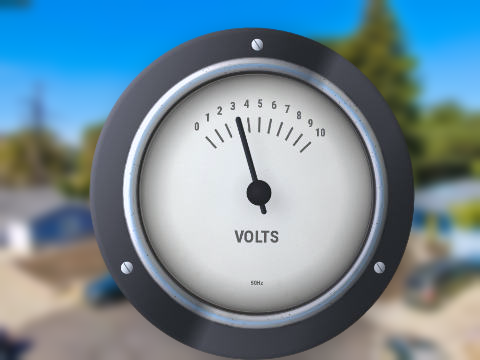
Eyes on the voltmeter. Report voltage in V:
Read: 3 V
